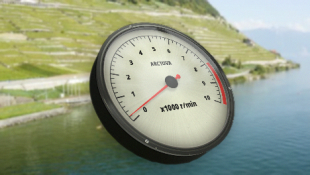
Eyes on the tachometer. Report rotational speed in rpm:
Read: 200 rpm
